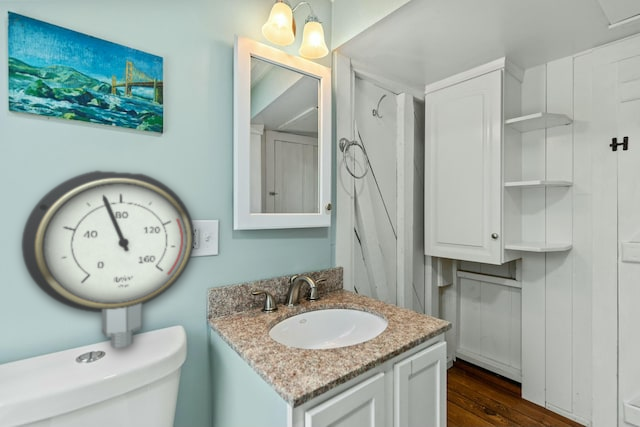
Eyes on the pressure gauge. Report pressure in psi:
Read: 70 psi
